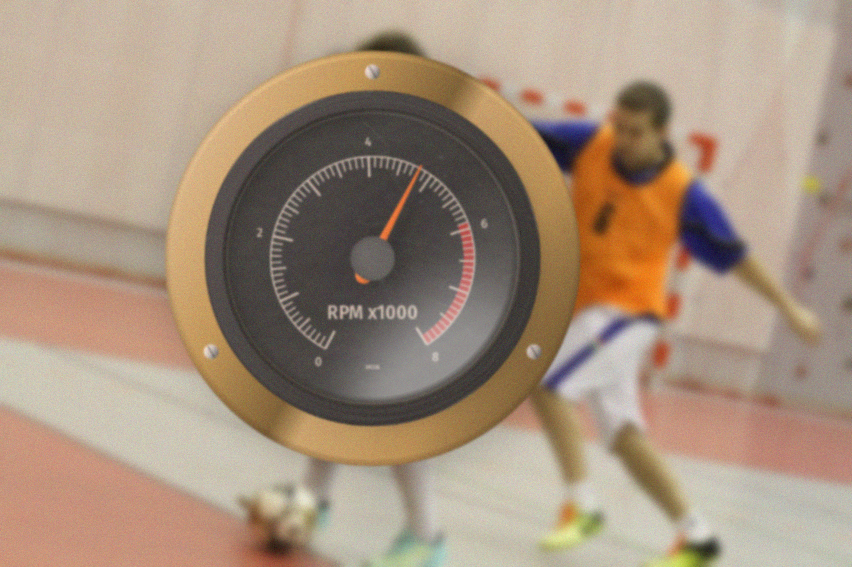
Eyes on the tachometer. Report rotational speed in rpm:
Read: 4800 rpm
